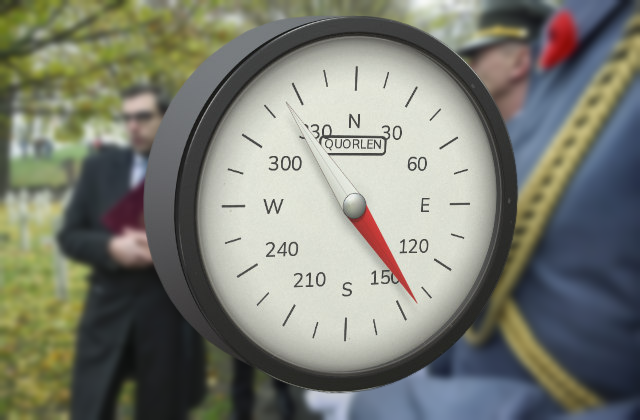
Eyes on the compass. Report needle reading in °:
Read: 142.5 °
